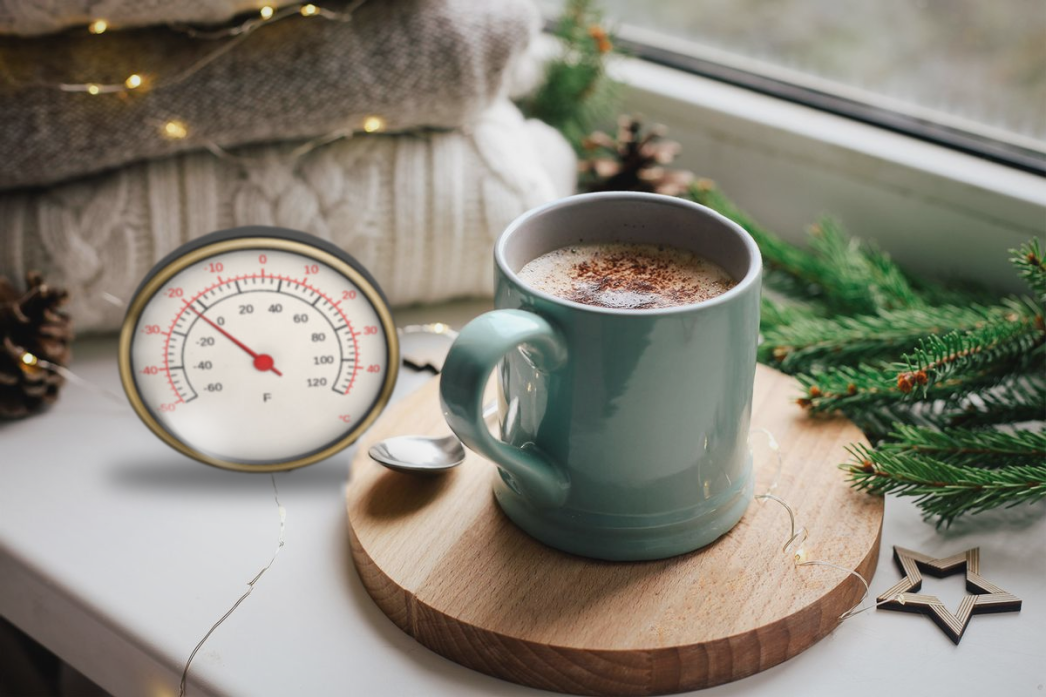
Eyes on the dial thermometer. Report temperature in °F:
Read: -4 °F
